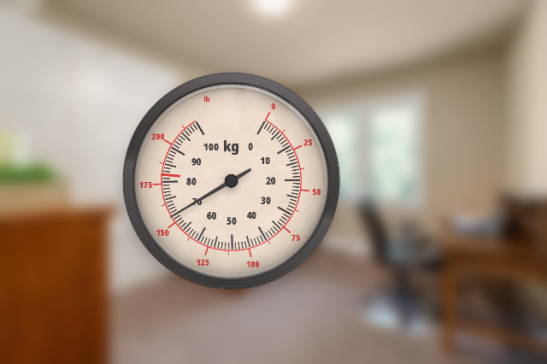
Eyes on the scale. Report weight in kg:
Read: 70 kg
